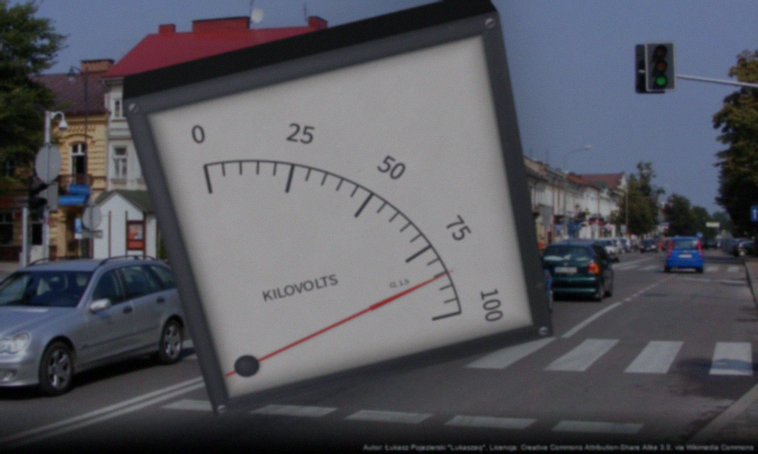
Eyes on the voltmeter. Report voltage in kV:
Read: 85 kV
